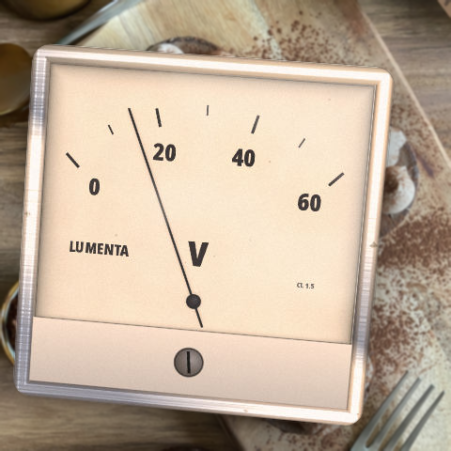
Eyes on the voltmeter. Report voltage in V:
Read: 15 V
